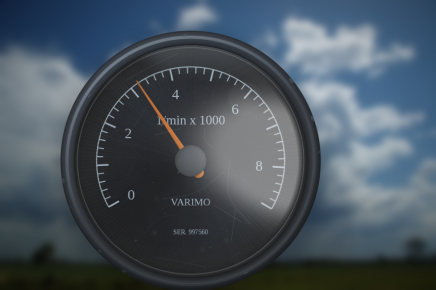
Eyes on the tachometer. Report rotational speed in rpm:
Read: 3200 rpm
